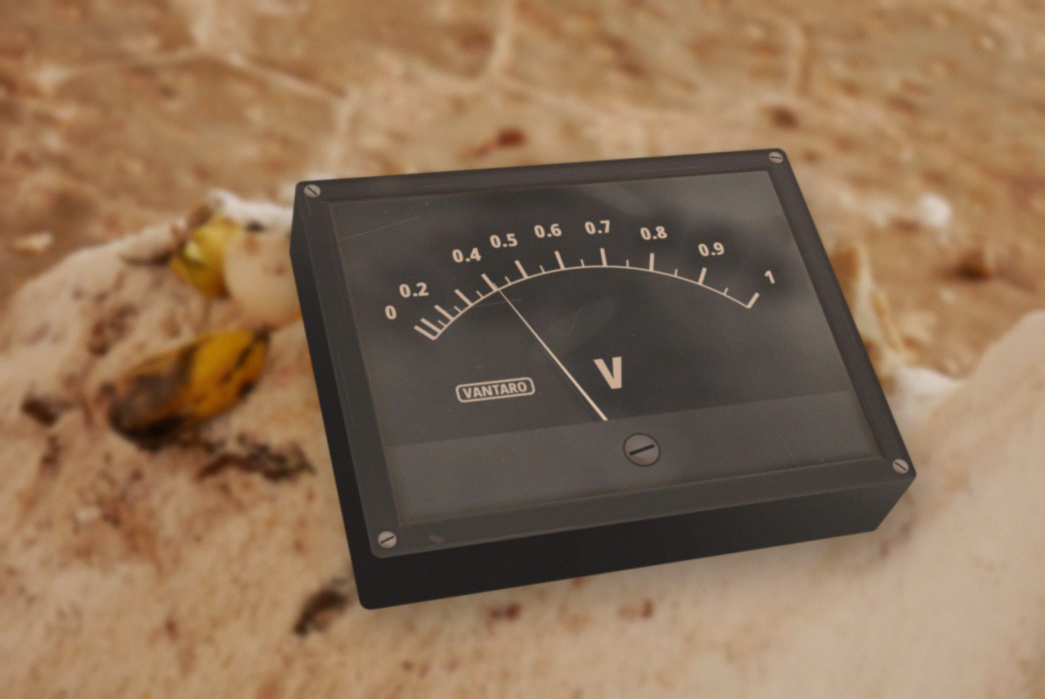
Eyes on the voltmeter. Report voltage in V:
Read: 0.4 V
